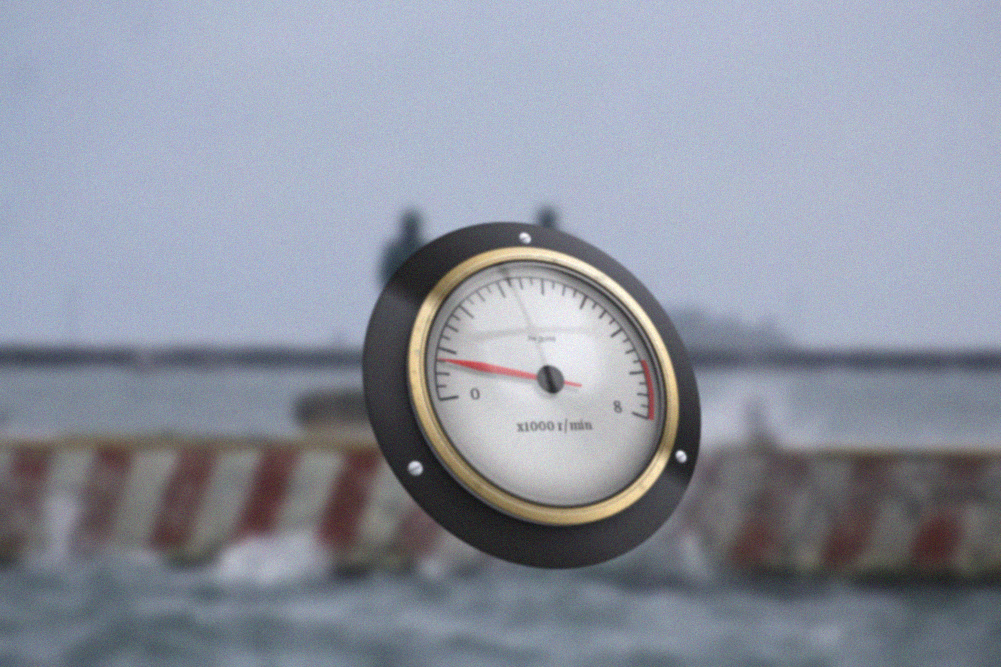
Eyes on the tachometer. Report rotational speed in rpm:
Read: 750 rpm
